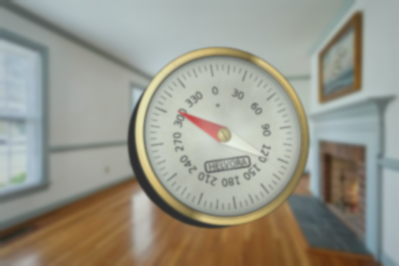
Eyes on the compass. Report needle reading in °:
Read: 305 °
